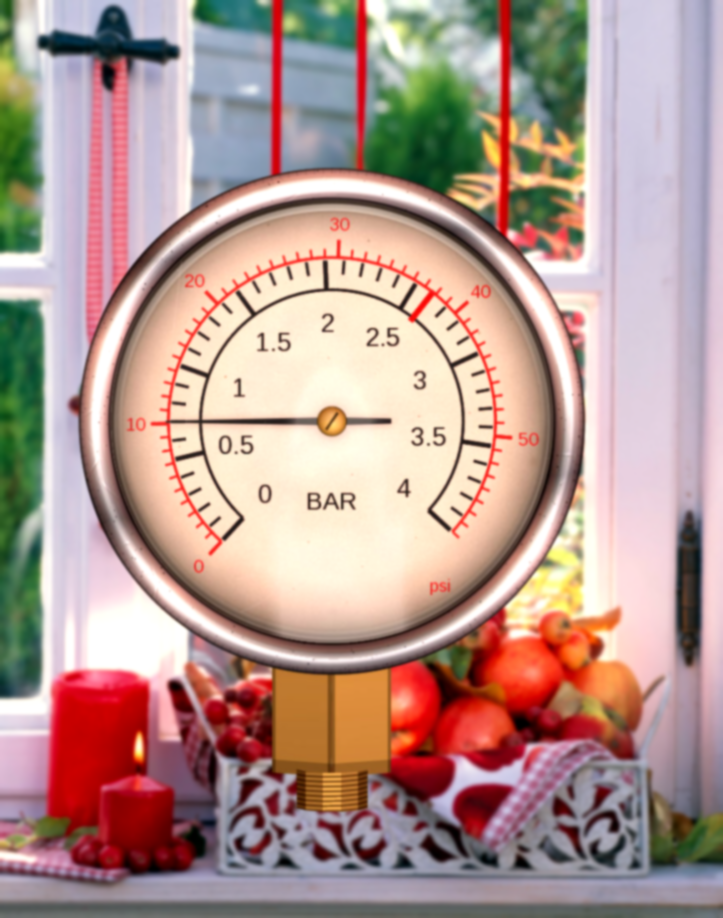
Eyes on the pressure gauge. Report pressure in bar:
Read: 0.7 bar
